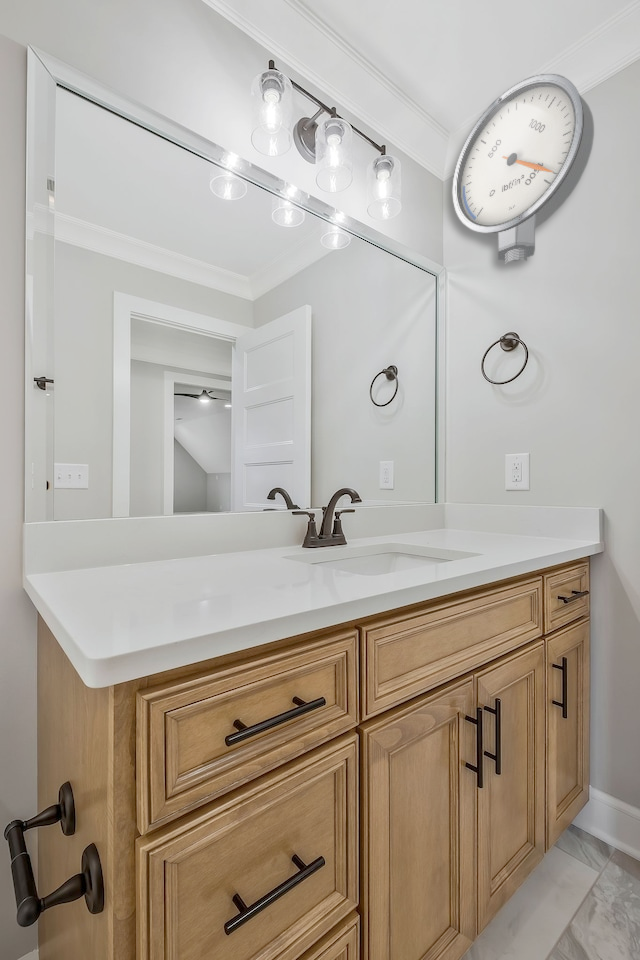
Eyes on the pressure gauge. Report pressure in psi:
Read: 1450 psi
